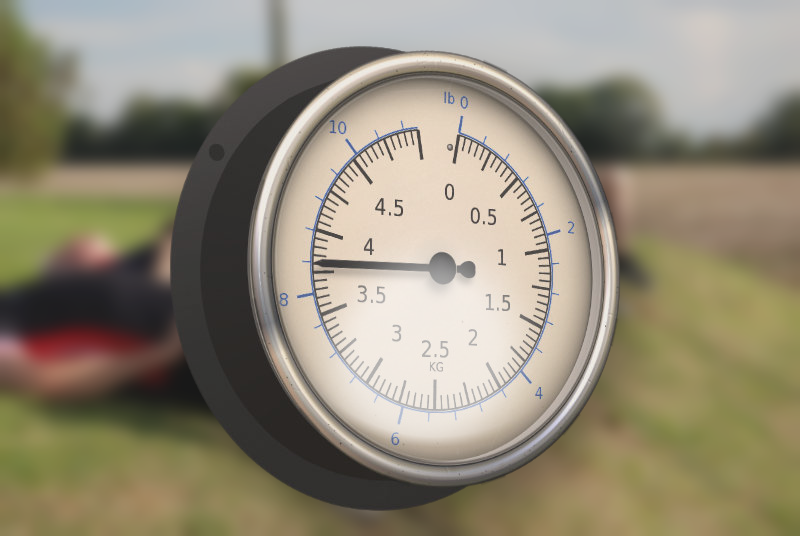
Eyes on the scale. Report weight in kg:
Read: 3.8 kg
